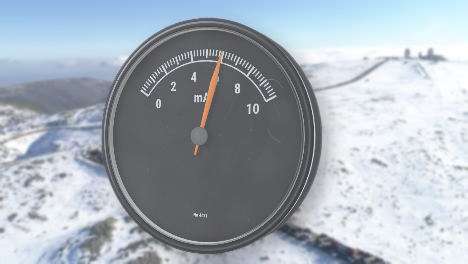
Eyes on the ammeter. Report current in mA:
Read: 6 mA
